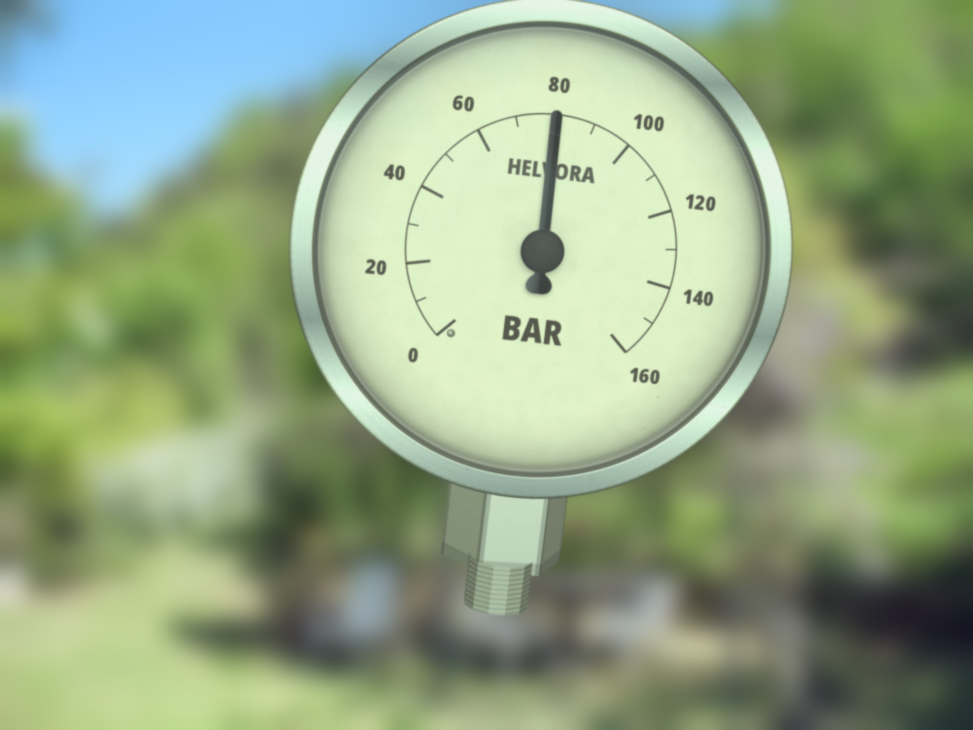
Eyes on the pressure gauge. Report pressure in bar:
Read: 80 bar
